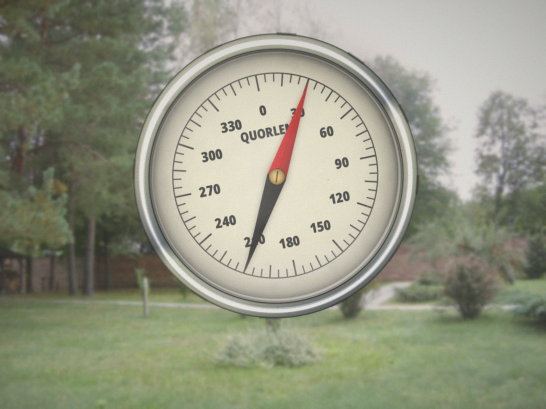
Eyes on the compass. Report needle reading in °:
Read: 30 °
